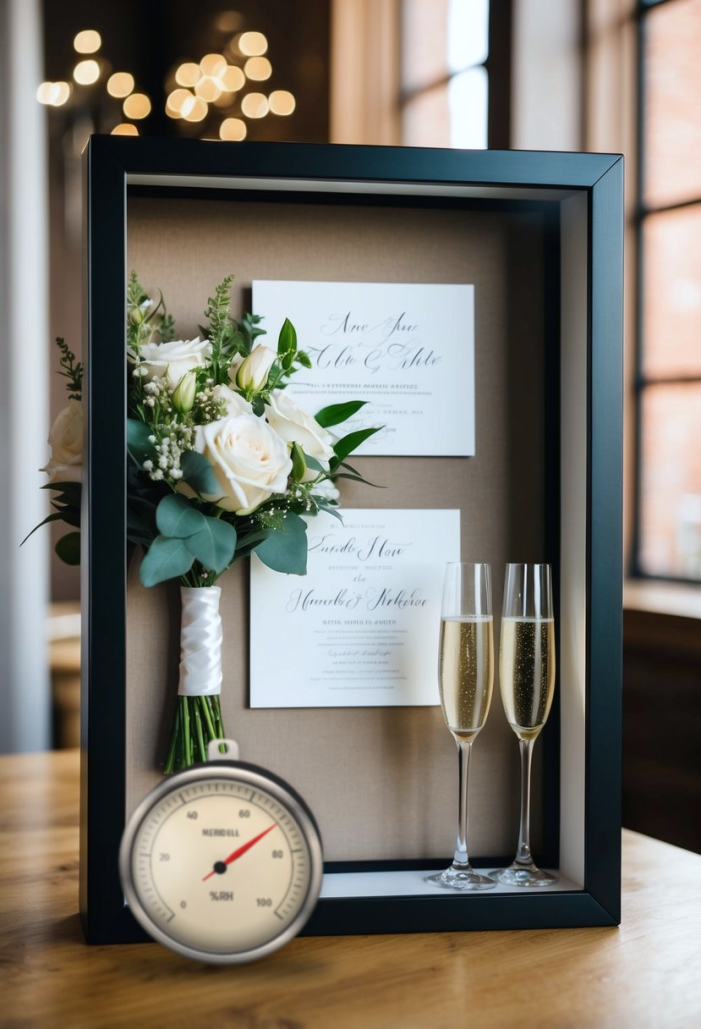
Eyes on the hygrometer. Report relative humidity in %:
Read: 70 %
